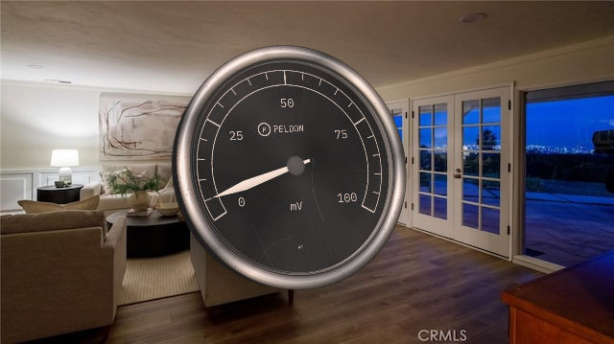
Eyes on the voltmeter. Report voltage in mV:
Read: 5 mV
